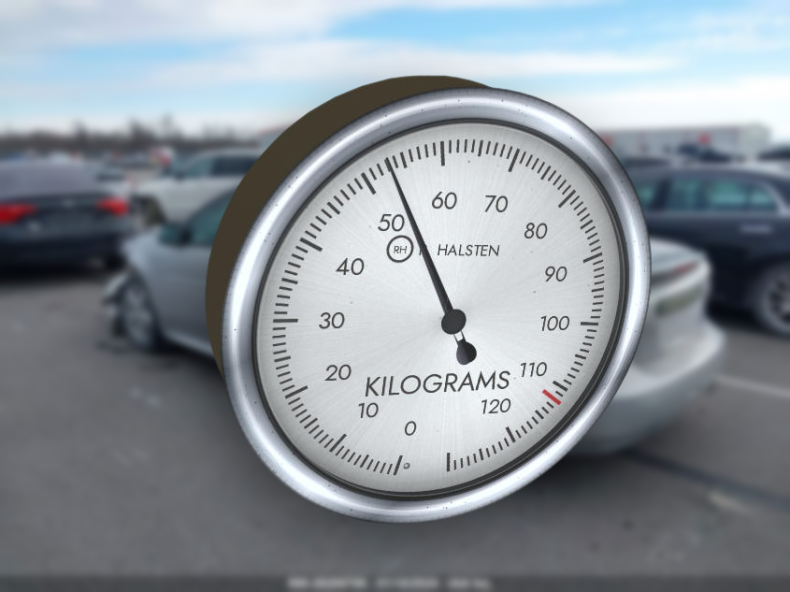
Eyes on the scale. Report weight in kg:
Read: 53 kg
